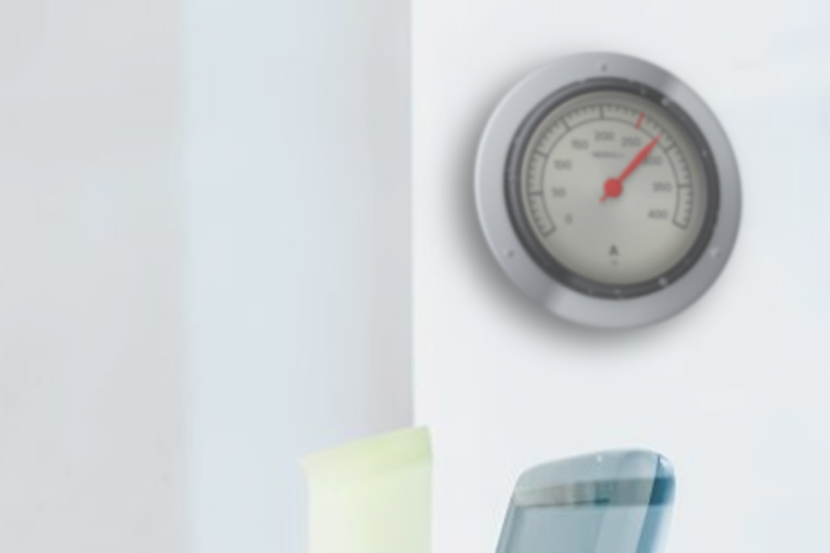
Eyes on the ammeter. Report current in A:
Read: 280 A
